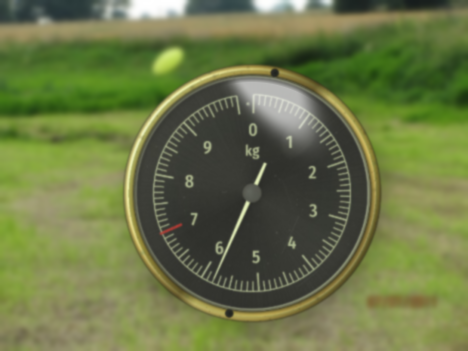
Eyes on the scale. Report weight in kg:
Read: 5.8 kg
